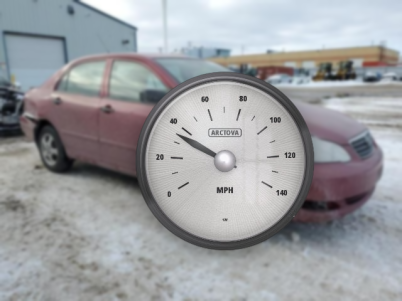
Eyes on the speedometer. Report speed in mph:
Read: 35 mph
